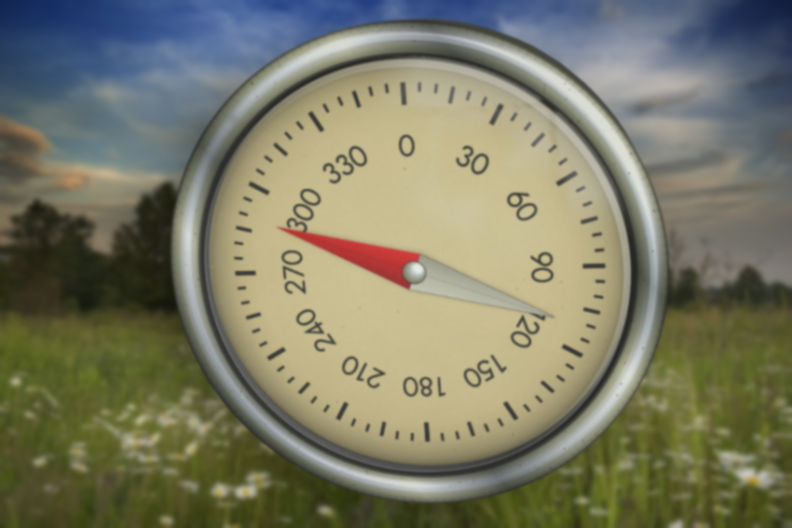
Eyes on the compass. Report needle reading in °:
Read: 290 °
